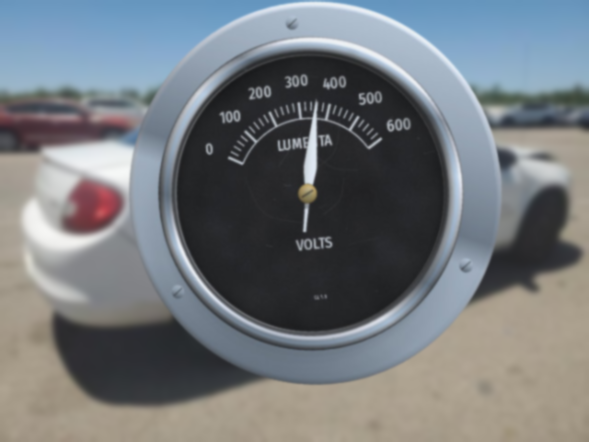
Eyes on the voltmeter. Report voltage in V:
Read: 360 V
